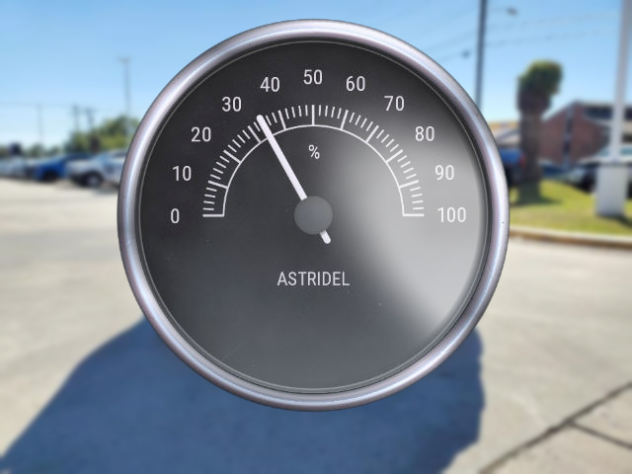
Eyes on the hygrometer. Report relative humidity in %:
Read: 34 %
